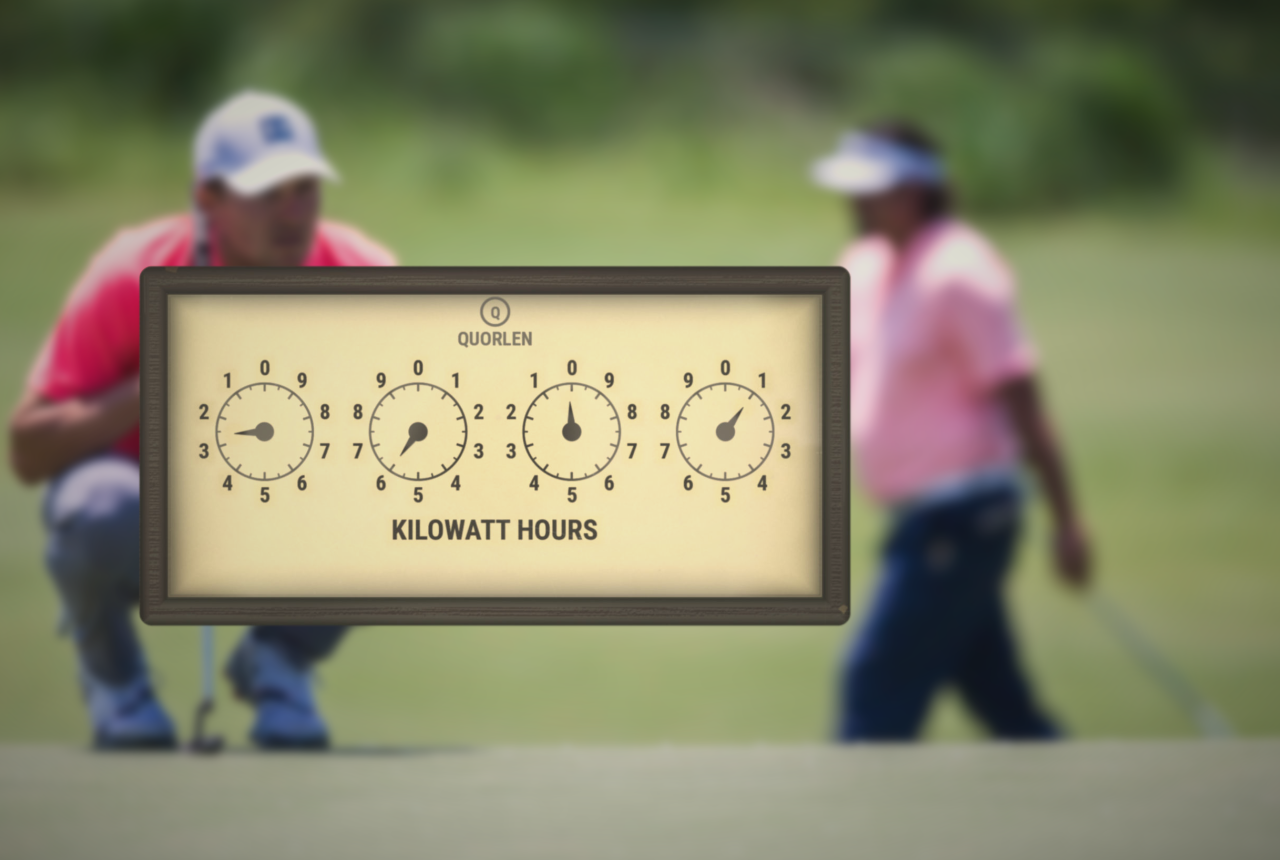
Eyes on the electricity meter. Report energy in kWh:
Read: 2601 kWh
